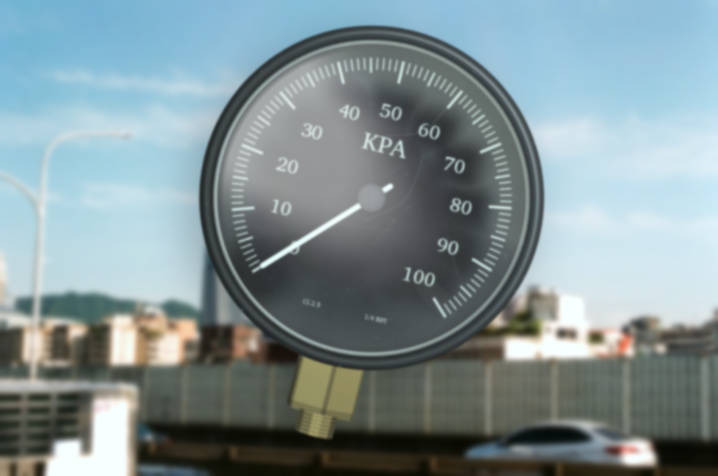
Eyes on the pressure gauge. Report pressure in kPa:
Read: 0 kPa
